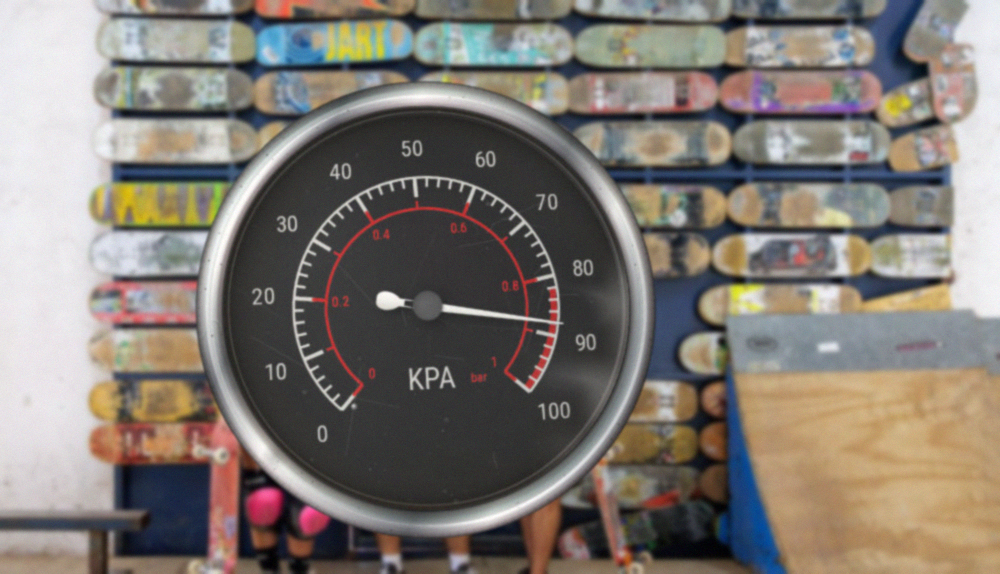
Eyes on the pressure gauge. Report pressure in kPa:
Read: 88 kPa
